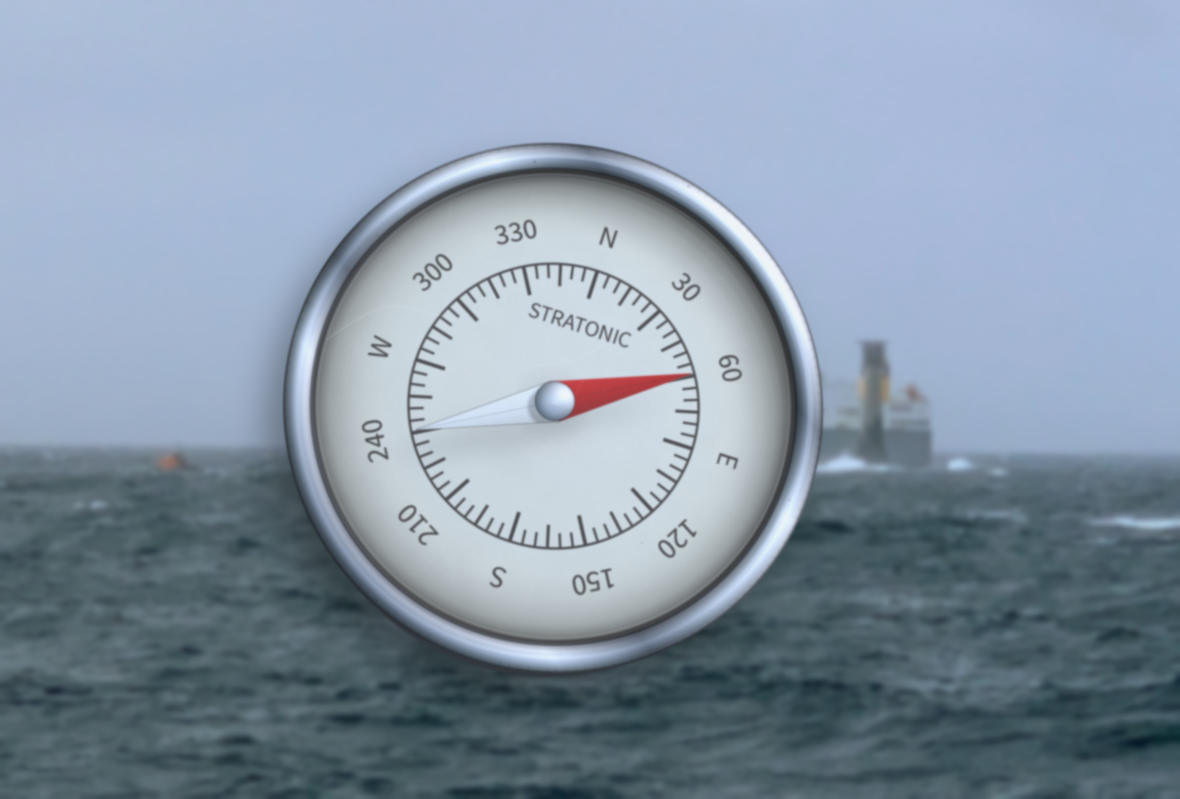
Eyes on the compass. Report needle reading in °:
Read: 60 °
